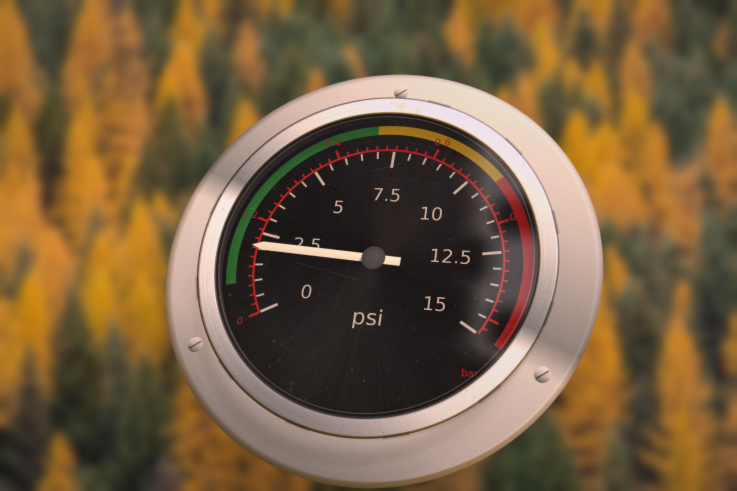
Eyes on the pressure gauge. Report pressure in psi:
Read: 2 psi
